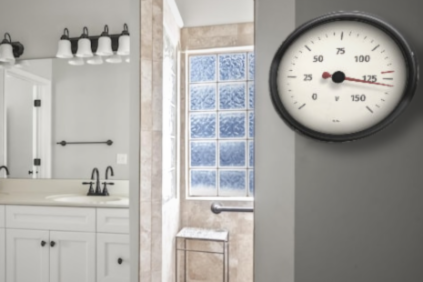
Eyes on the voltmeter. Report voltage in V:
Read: 130 V
